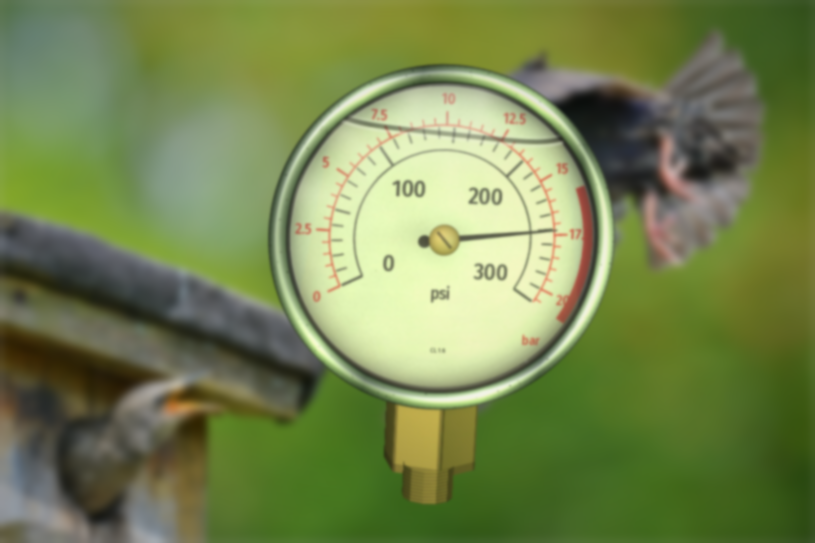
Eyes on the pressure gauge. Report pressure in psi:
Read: 250 psi
